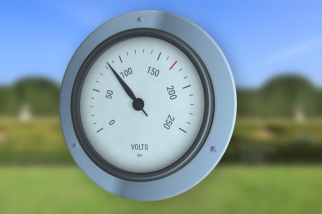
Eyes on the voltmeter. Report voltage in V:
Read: 85 V
